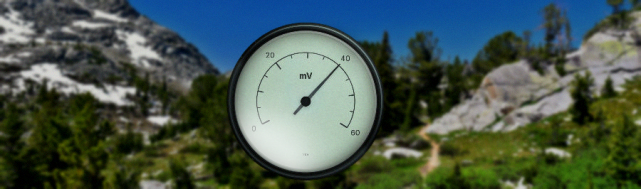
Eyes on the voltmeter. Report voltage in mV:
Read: 40 mV
